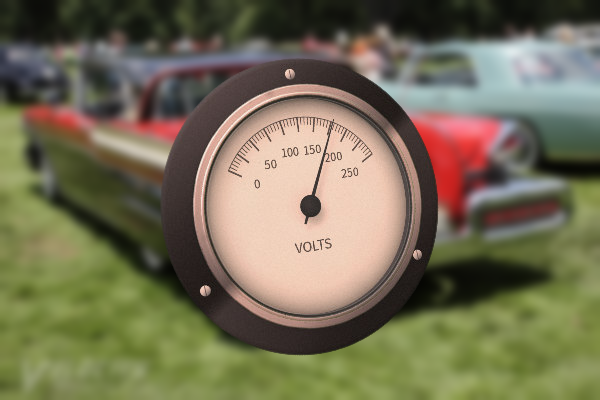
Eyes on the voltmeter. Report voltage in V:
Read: 175 V
